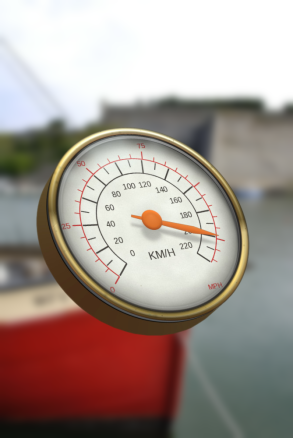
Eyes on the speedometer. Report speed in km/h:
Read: 200 km/h
